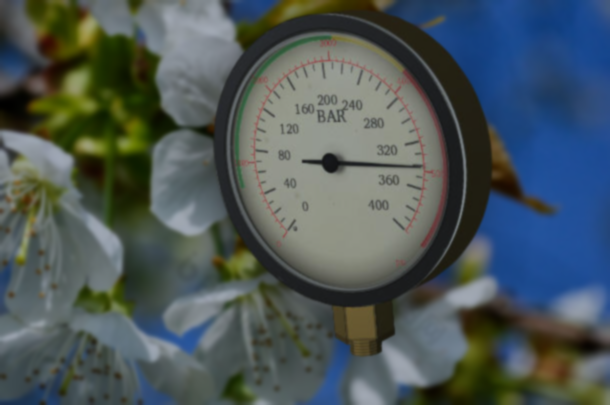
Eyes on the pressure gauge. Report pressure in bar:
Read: 340 bar
